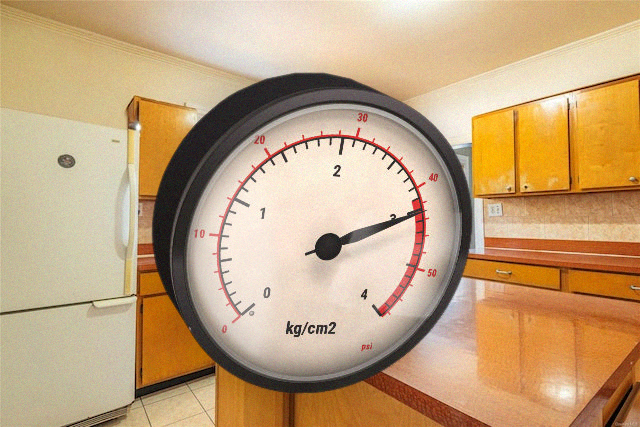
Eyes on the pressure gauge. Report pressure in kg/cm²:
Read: 3 kg/cm²
